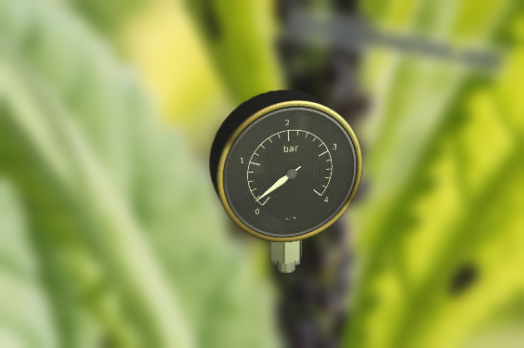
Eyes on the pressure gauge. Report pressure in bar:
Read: 0.2 bar
